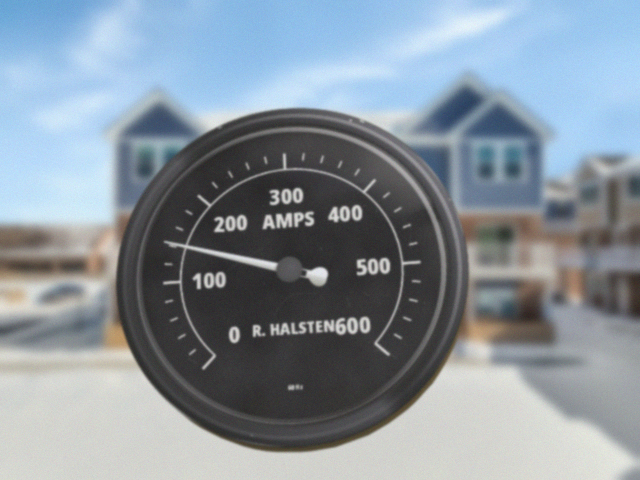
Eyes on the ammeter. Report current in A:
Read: 140 A
